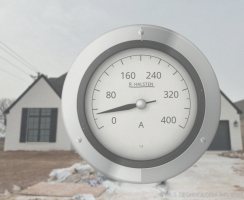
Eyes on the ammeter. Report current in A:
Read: 30 A
